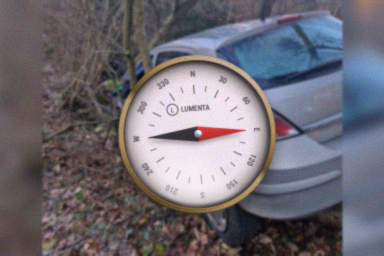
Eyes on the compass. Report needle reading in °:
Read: 90 °
